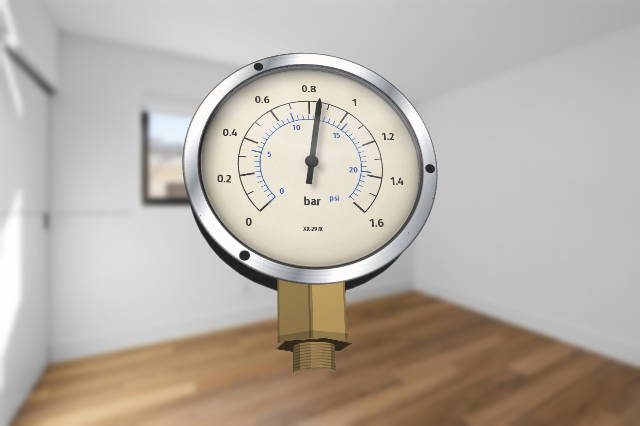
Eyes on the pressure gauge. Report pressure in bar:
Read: 0.85 bar
